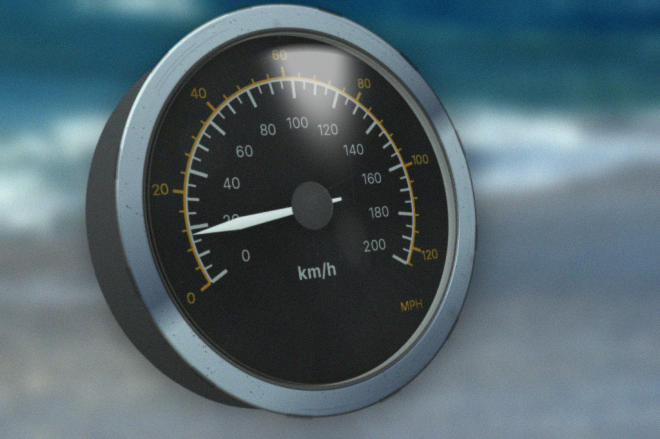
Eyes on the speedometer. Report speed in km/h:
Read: 17.5 km/h
